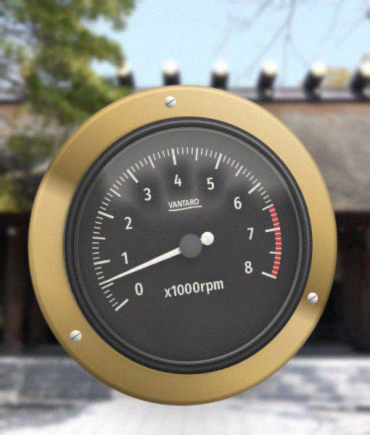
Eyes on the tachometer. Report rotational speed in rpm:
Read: 600 rpm
